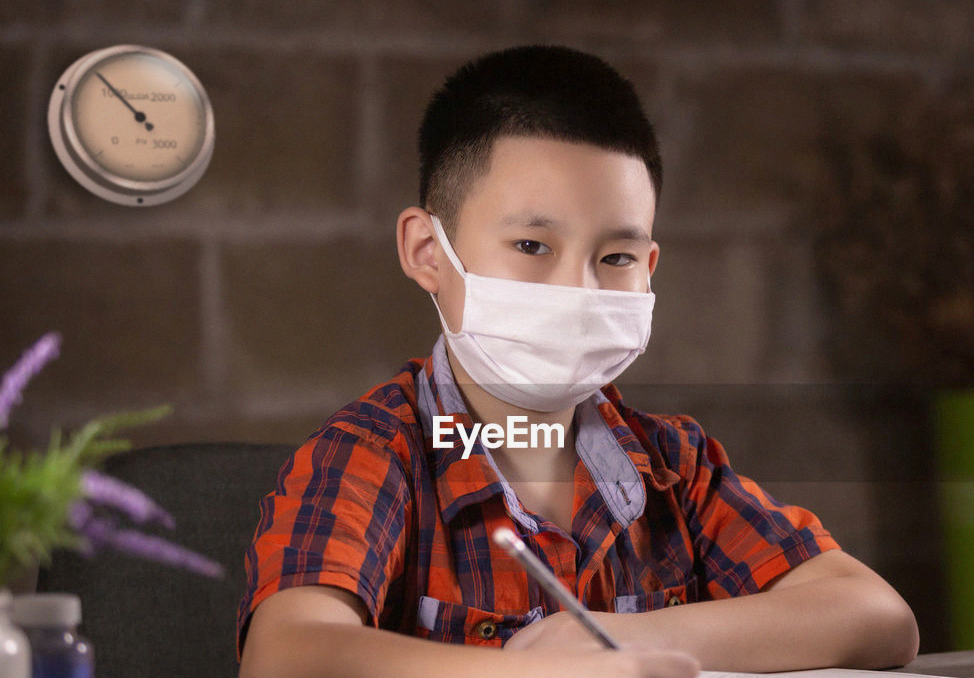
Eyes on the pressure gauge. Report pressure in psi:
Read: 1000 psi
